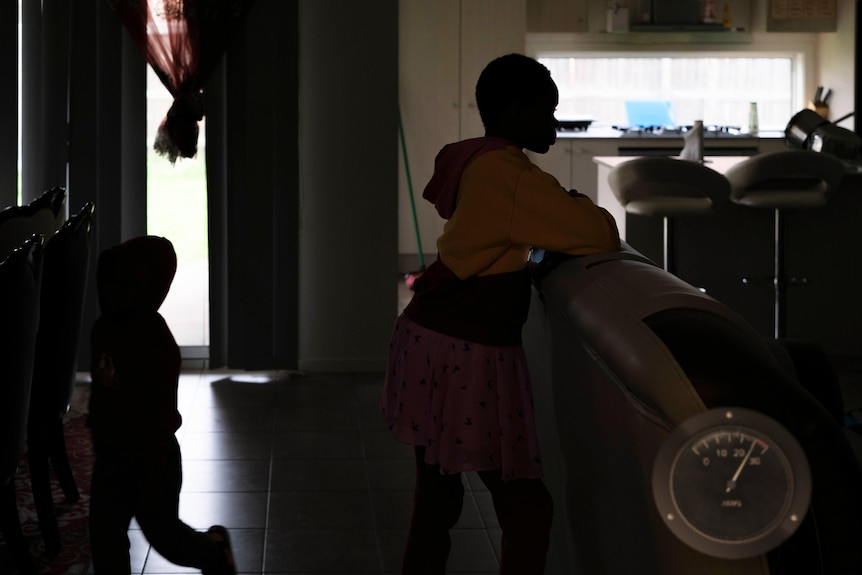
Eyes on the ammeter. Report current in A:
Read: 25 A
